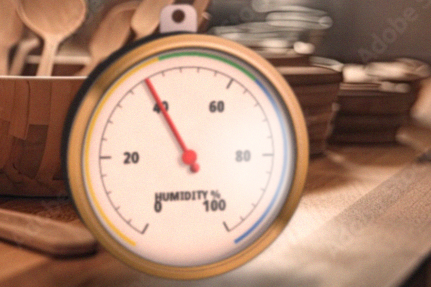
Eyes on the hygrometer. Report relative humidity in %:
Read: 40 %
